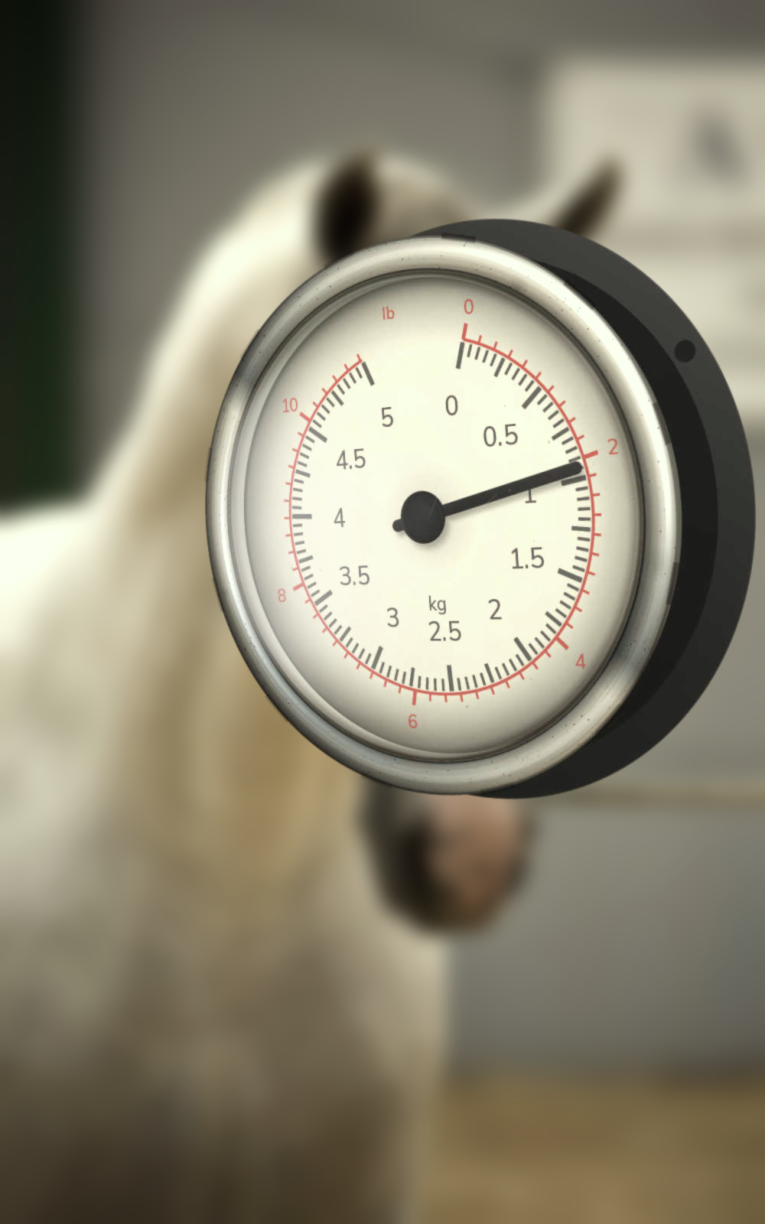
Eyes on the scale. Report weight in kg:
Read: 0.95 kg
